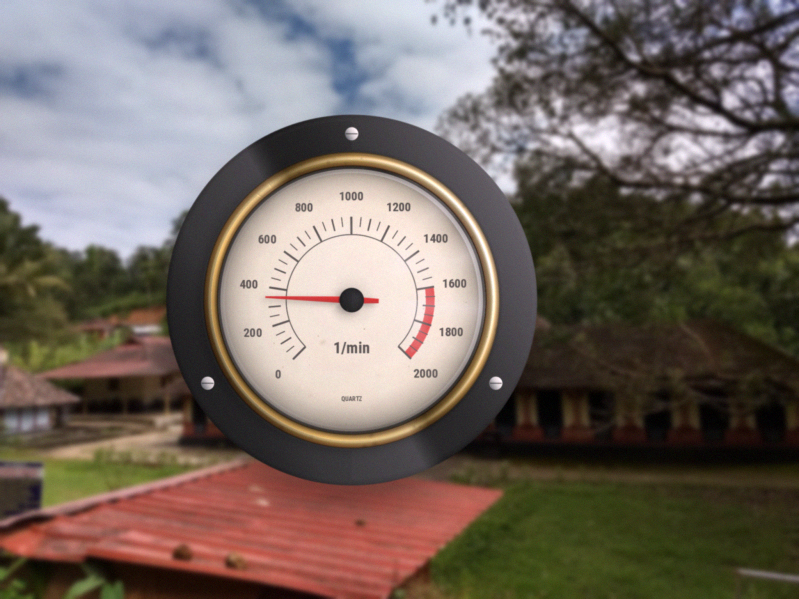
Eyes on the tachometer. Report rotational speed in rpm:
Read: 350 rpm
